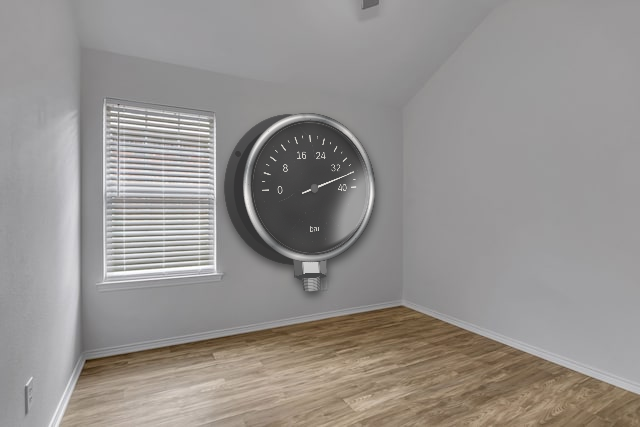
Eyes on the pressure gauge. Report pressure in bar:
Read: 36 bar
